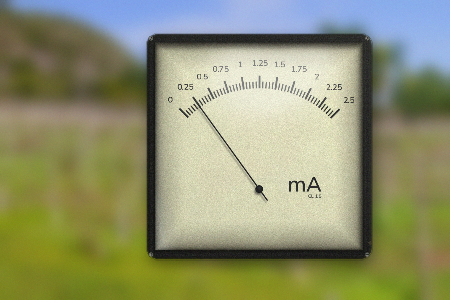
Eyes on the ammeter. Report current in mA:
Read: 0.25 mA
